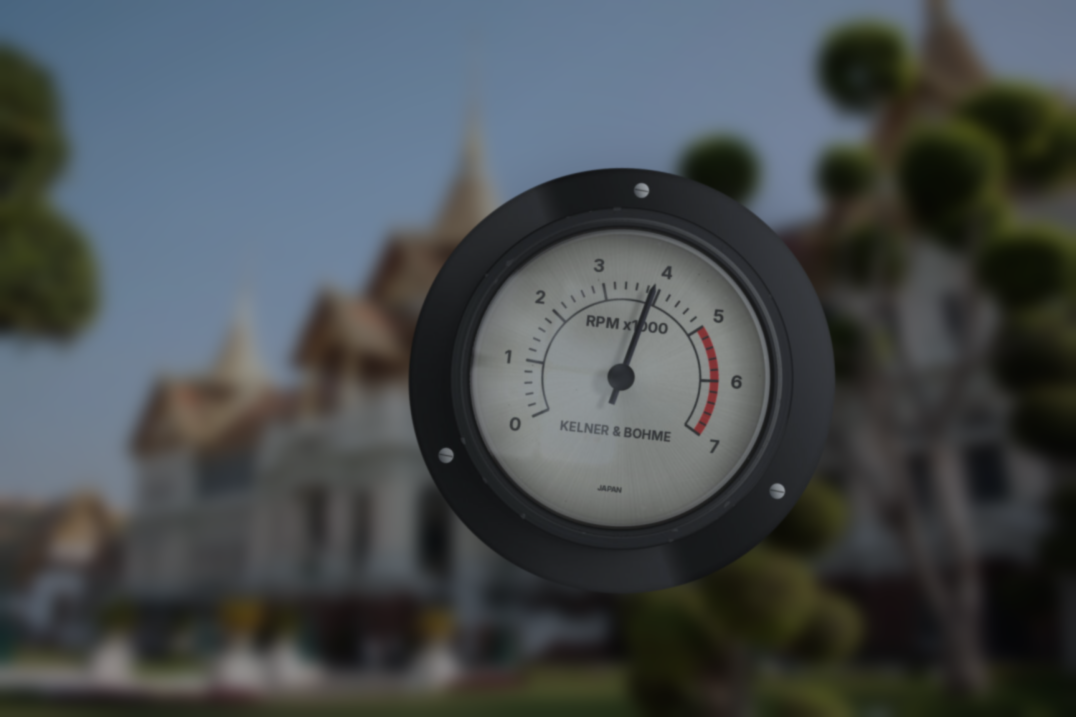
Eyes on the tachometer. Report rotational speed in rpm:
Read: 3900 rpm
